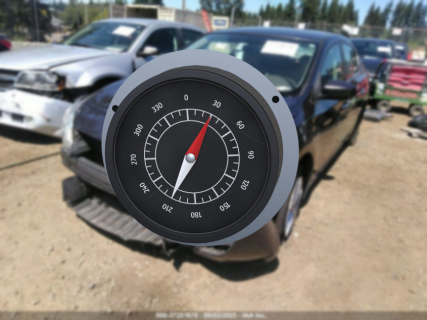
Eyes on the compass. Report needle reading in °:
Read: 30 °
